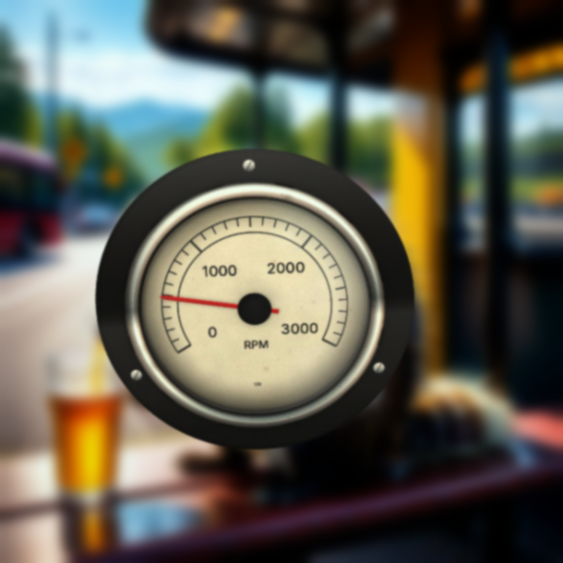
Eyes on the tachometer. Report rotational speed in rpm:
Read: 500 rpm
